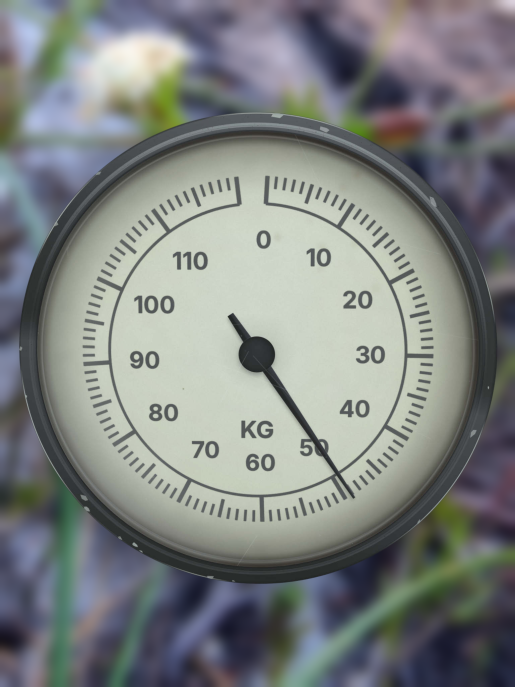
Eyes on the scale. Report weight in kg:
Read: 49 kg
